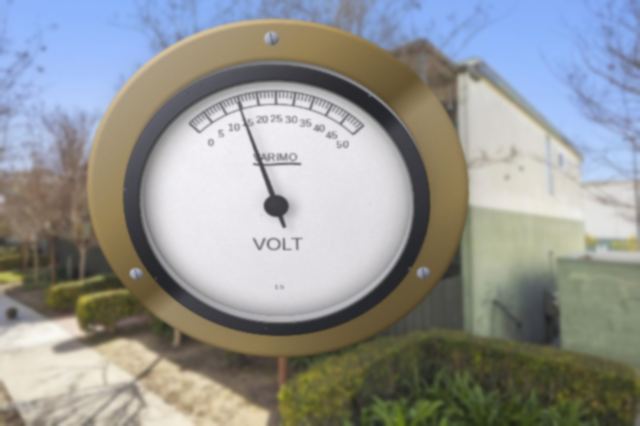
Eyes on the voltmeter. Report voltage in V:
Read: 15 V
